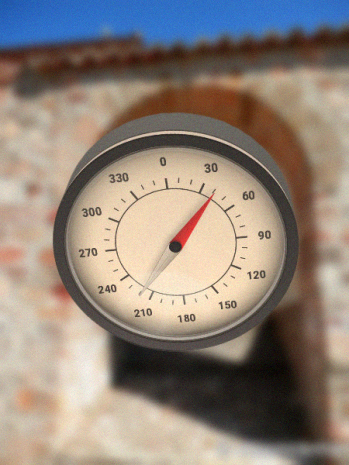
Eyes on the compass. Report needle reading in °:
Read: 40 °
